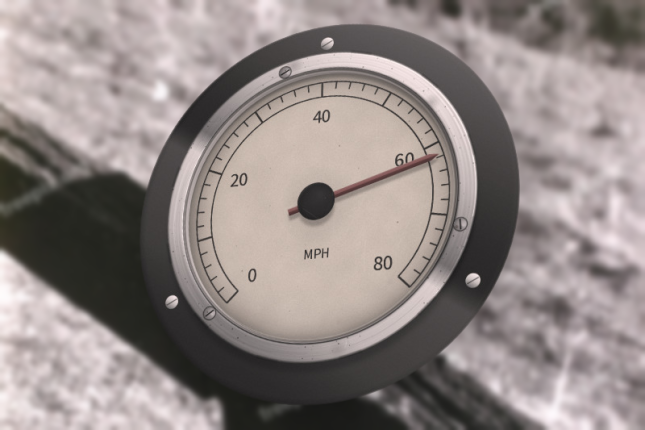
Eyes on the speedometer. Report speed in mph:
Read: 62 mph
